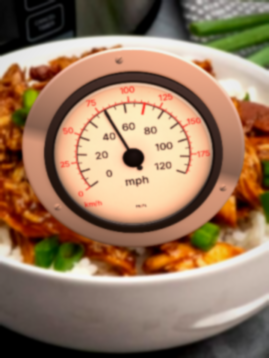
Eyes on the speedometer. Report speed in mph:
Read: 50 mph
